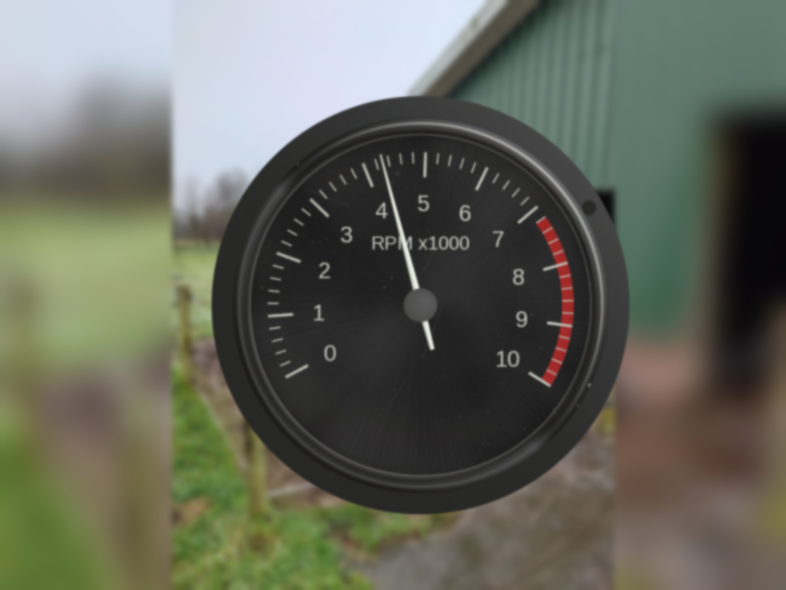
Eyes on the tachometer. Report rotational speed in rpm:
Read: 4300 rpm
